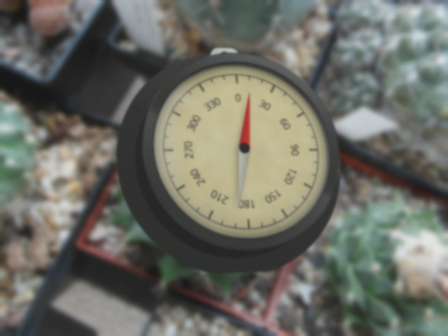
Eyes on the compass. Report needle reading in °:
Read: 10 °
